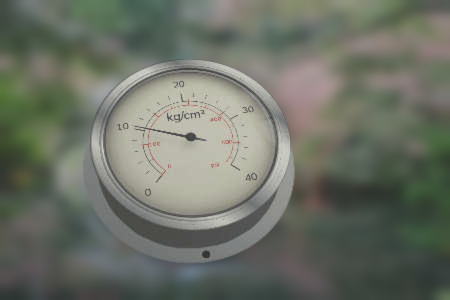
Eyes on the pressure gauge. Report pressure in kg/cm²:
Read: 10 kg/cm²
